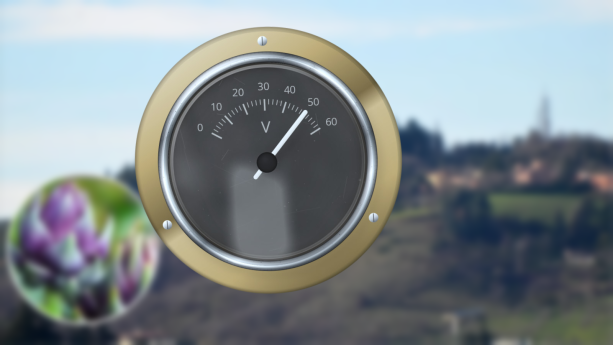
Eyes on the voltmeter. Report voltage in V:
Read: 50 V
